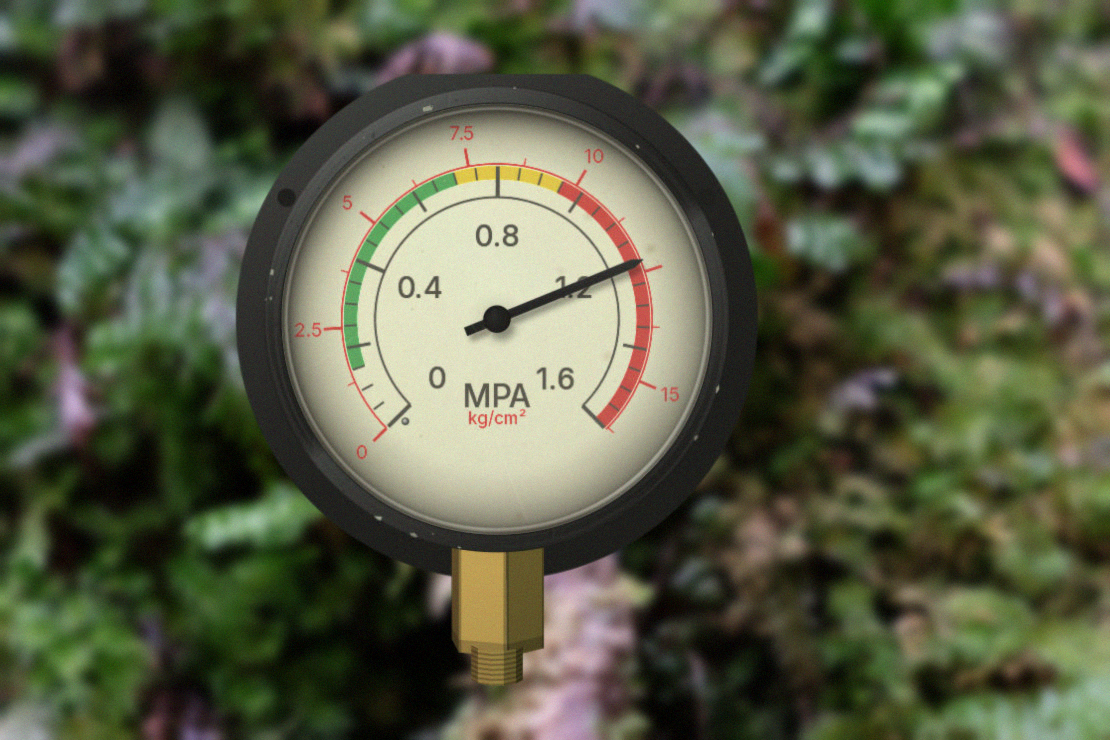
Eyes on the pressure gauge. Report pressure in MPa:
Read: 1.2 MPa
